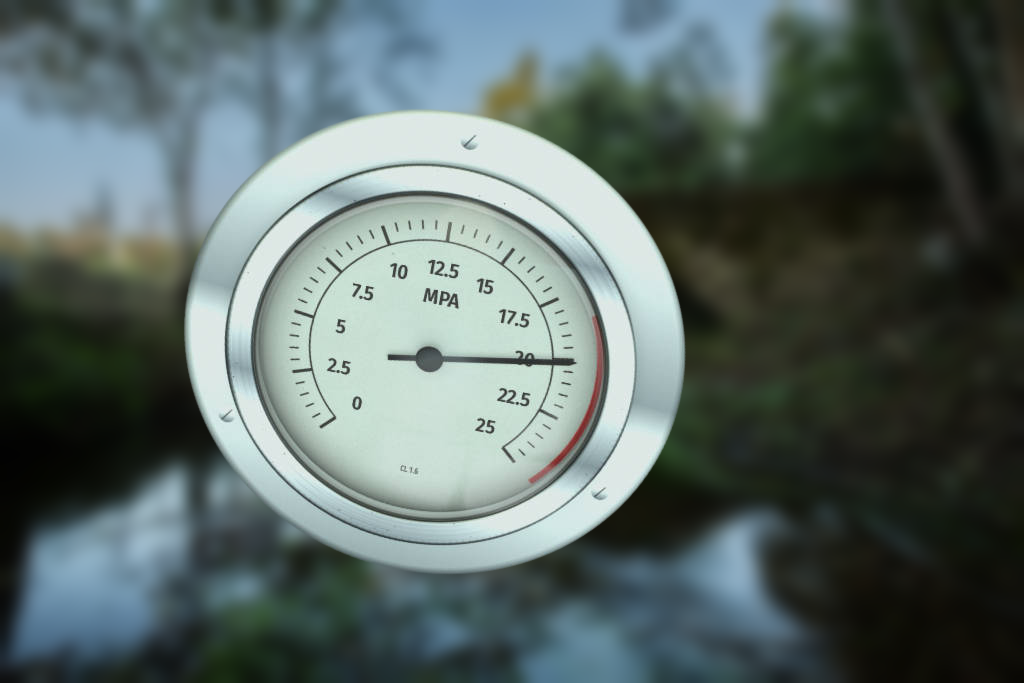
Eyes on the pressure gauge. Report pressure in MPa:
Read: 20 MPa
